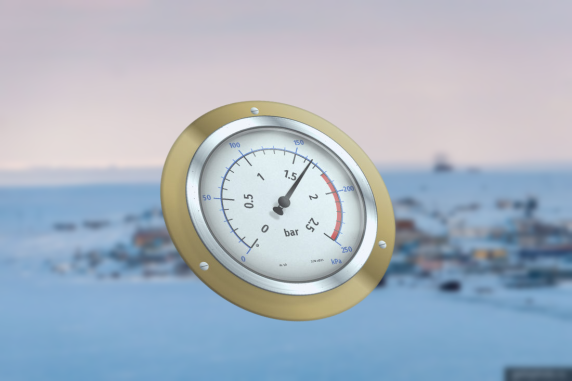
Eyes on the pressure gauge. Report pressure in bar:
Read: 1.65 bar
